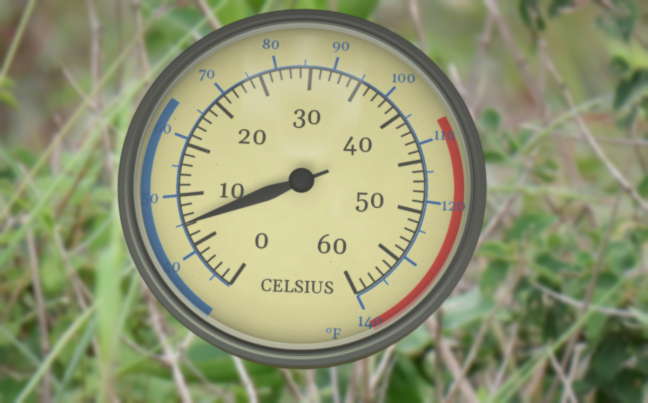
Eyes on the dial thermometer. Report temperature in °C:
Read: 7 °C
